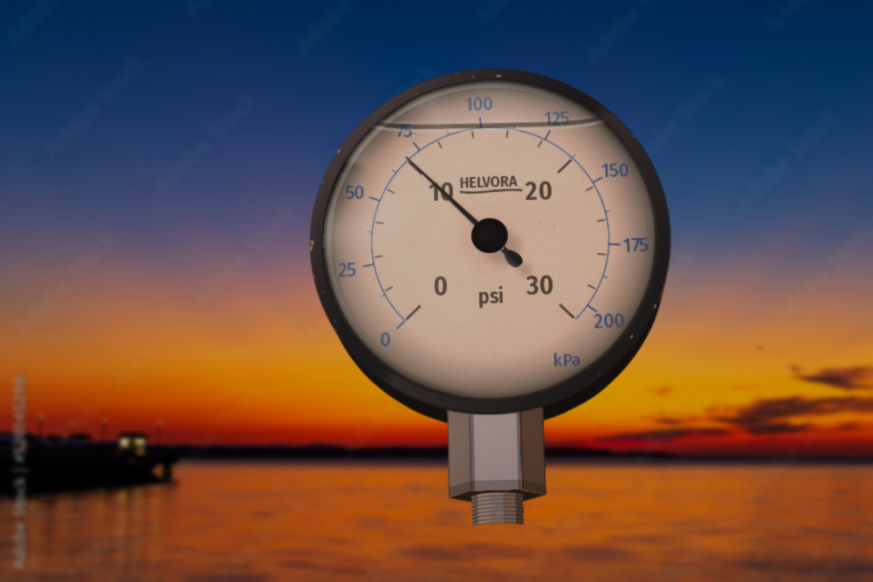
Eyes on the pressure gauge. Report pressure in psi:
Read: 10 psi
